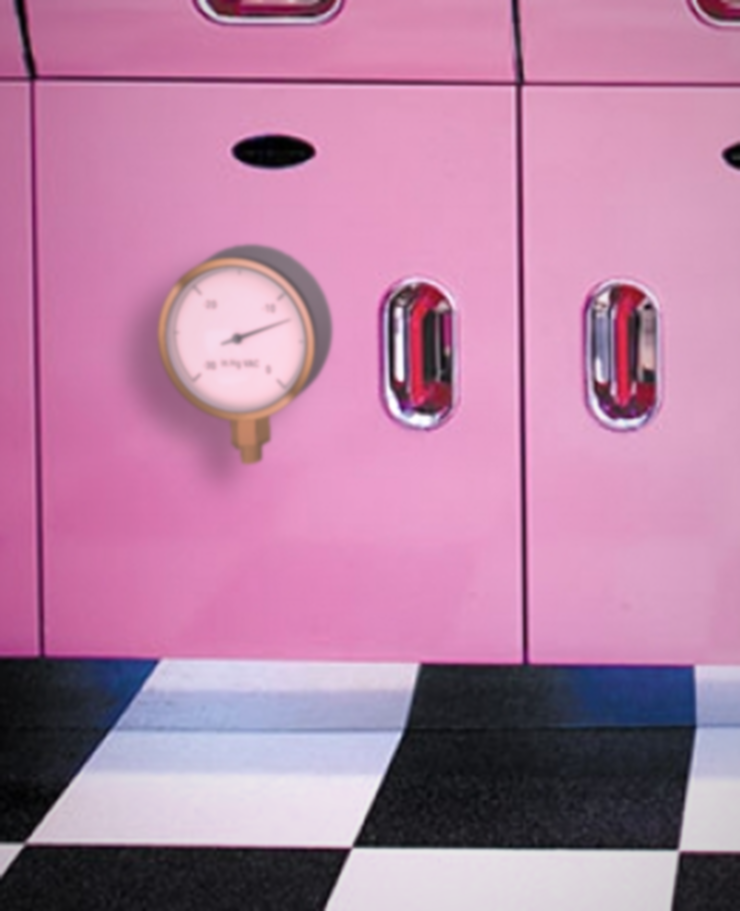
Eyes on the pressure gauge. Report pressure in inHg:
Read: -7.5 inHg
